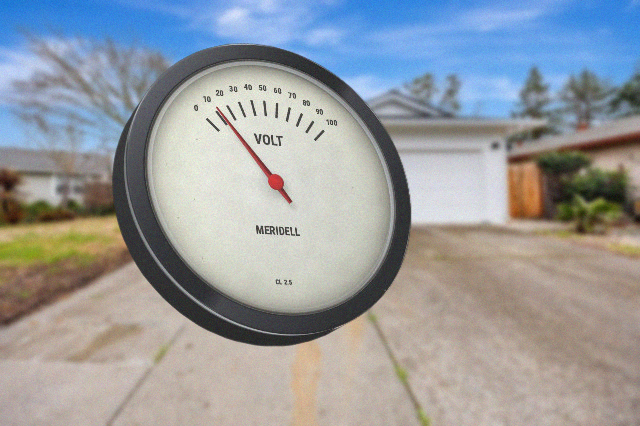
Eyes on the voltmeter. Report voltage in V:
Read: 10 V
